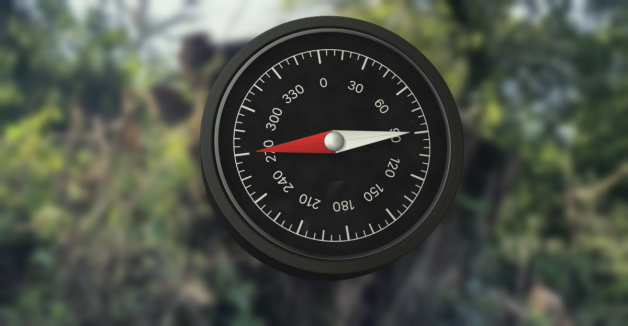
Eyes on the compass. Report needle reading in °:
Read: 270 °
